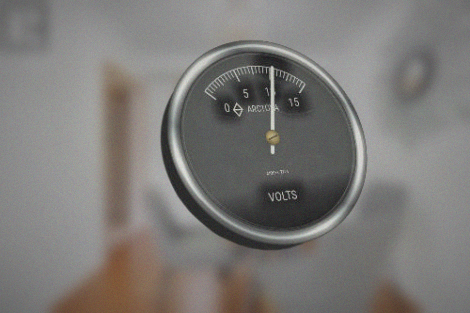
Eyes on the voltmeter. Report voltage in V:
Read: 10 V
